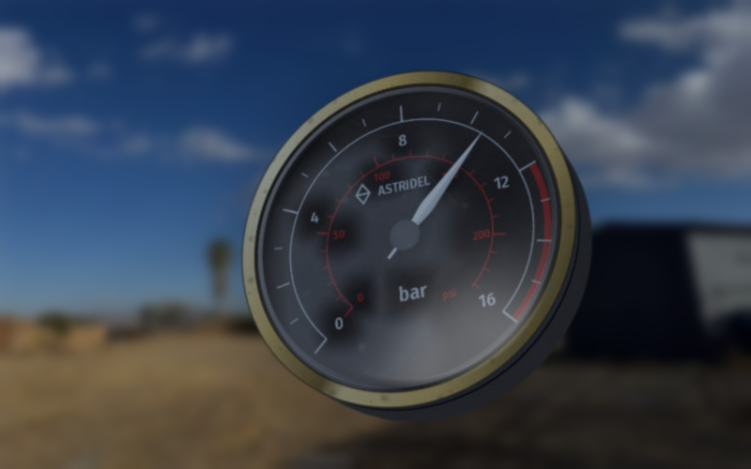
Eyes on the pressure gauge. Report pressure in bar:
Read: 10.5 bar
